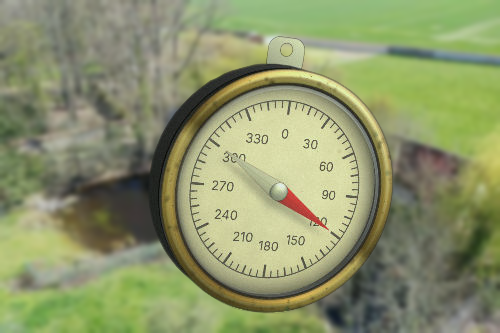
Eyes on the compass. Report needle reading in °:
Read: 120 °
